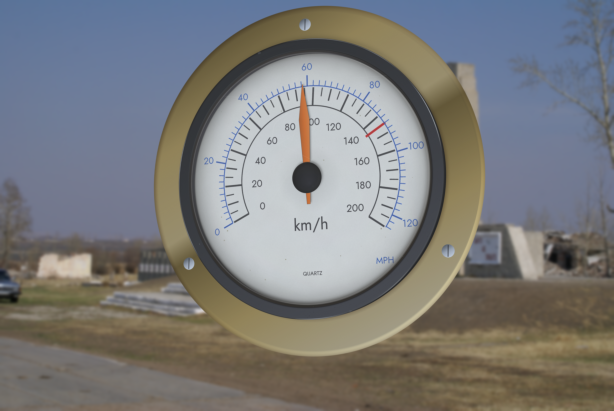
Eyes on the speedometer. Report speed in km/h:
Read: 95 km/h
